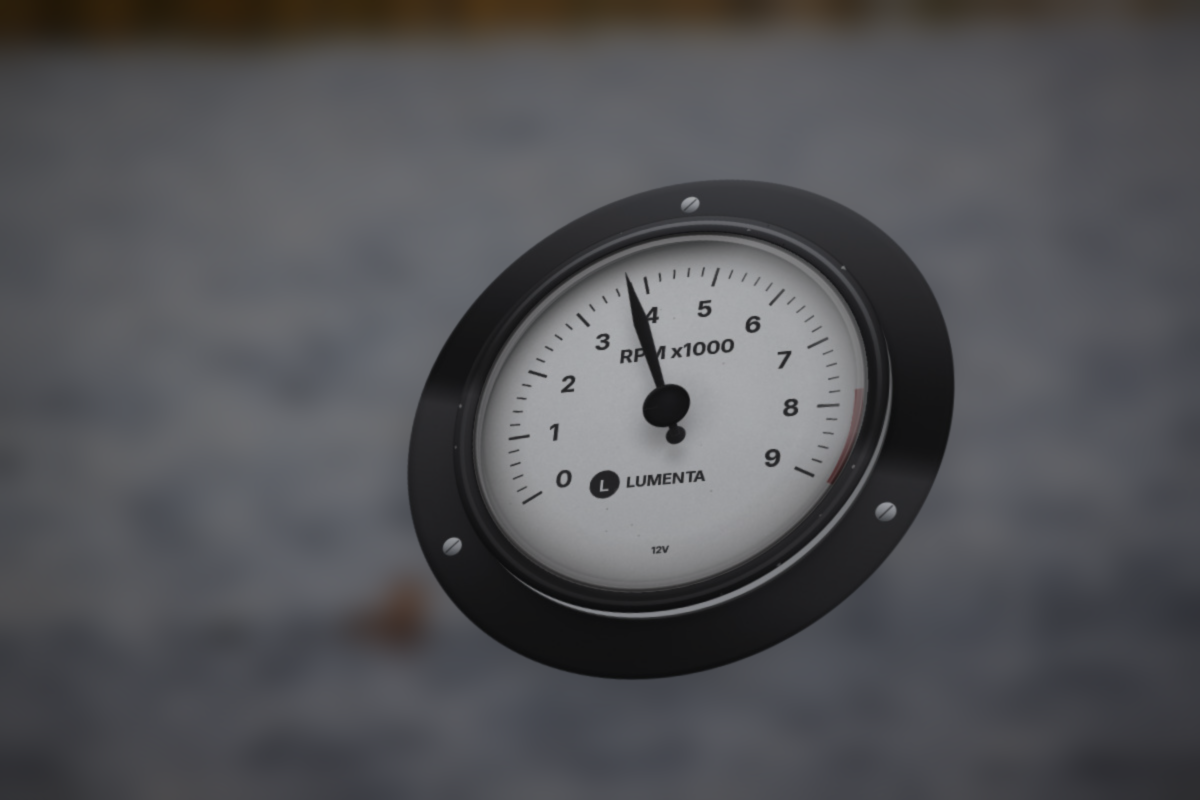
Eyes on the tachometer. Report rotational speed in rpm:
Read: 3800 rpm
